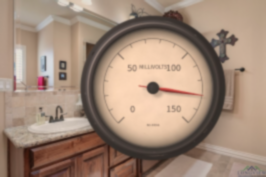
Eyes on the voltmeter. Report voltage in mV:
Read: 130 mV
